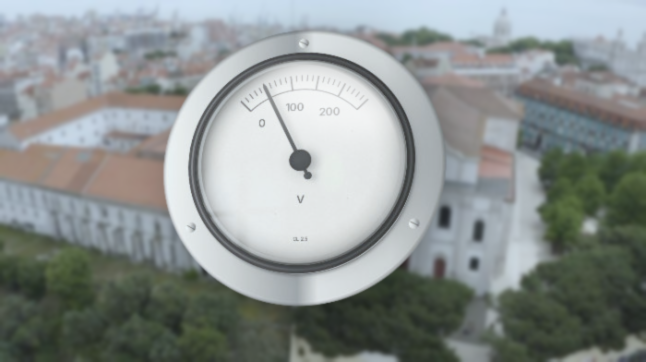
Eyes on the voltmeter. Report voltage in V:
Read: 50 V
